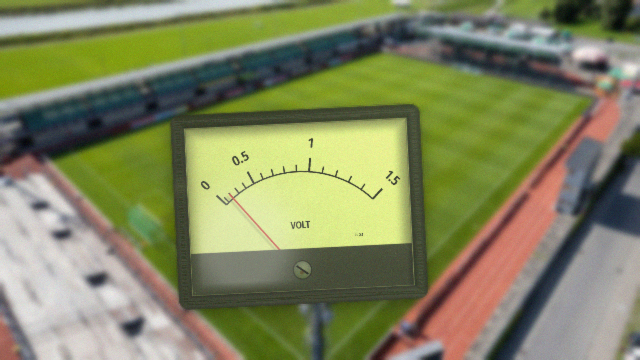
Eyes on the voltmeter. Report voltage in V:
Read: 0.2 V
